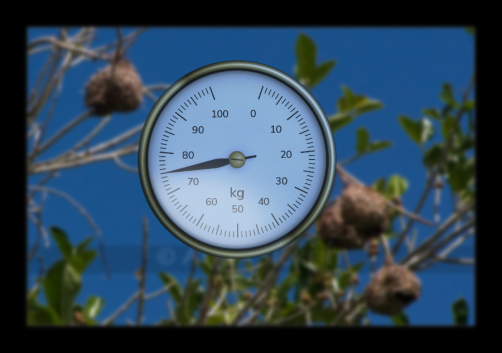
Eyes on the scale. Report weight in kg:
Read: 75 kg
